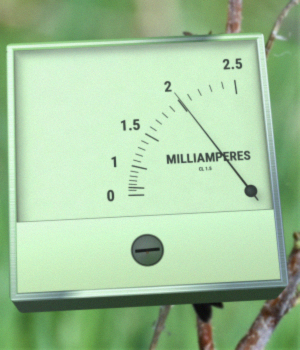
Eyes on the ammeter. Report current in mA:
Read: 2 mA
